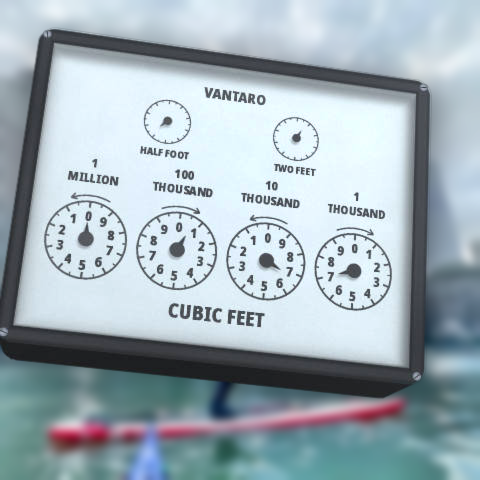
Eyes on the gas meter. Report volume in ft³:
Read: 6700 ft³
